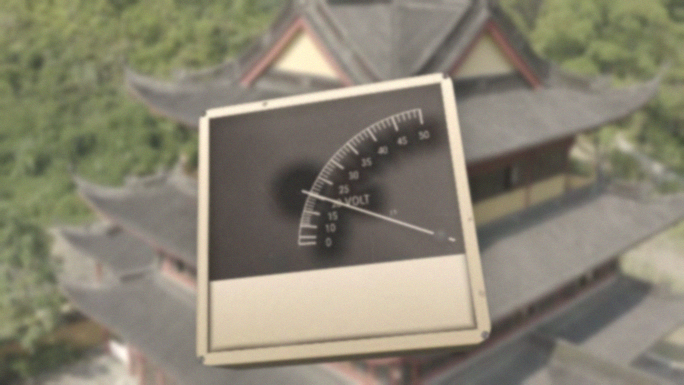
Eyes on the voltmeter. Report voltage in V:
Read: 20 V
